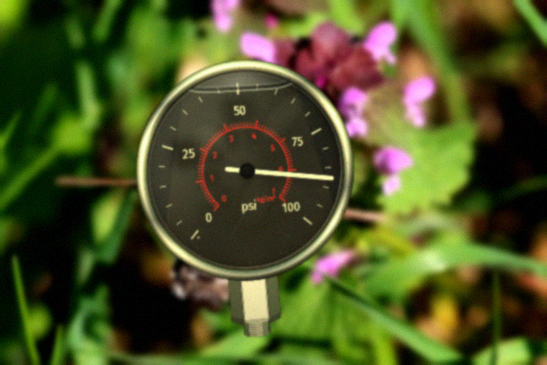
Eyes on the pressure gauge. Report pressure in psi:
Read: 87.5 psi
